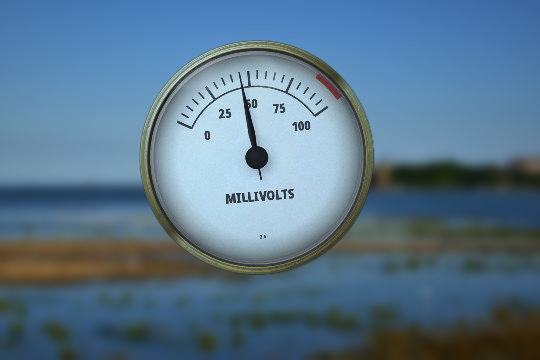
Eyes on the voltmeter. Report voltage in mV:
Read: 45 mV
